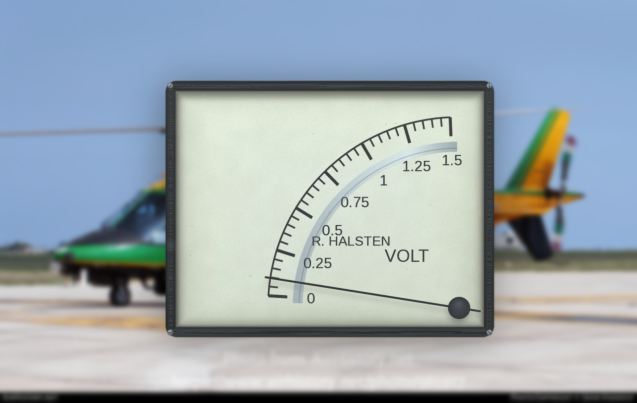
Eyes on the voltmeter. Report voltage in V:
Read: 0.1 V
